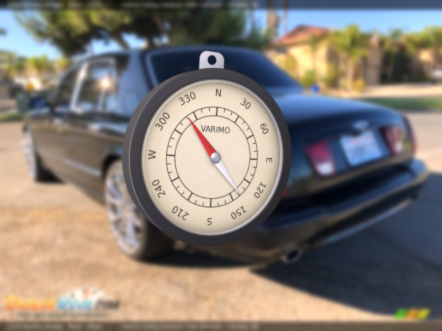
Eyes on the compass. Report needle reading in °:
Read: 320 °
